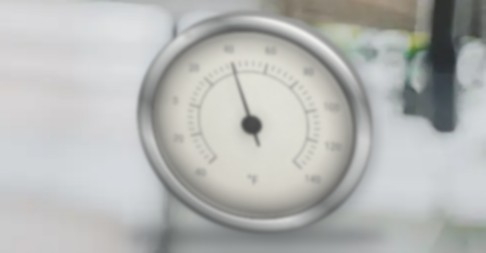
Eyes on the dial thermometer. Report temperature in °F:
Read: 40 °F
